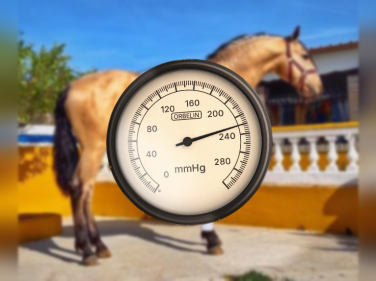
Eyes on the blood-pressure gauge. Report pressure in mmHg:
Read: 230 mmHg
